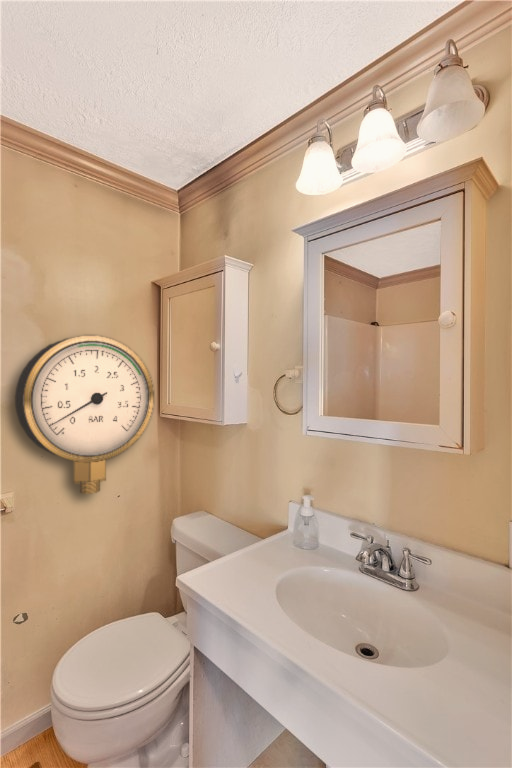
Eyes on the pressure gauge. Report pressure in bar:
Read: 0.2 bar
